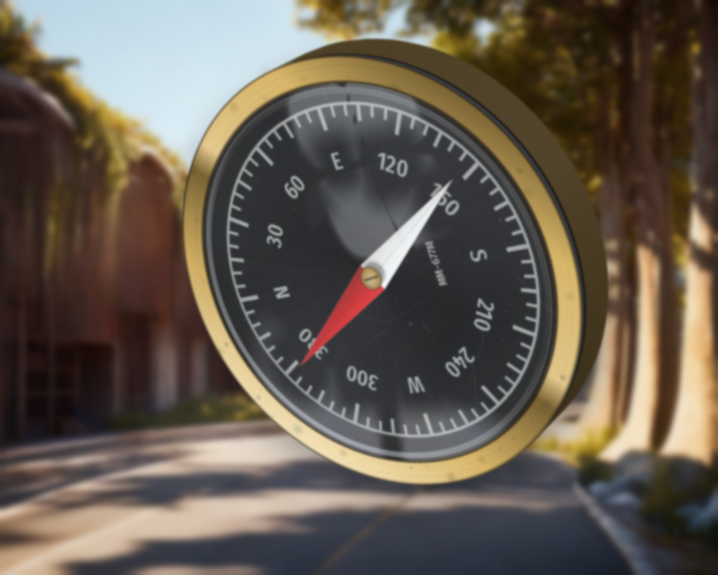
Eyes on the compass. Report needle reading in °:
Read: 327.5 °
